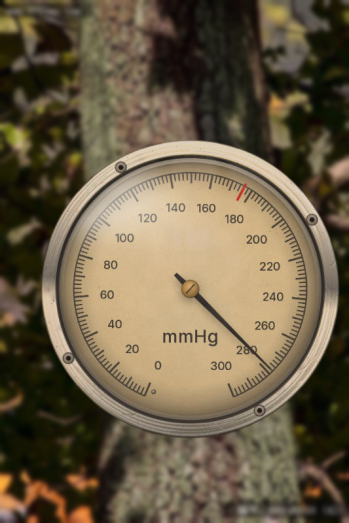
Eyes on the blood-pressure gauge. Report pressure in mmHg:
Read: 278 mmHg
